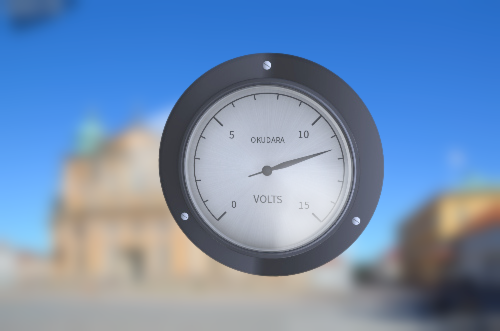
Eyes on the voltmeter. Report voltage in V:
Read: 11.5 V
